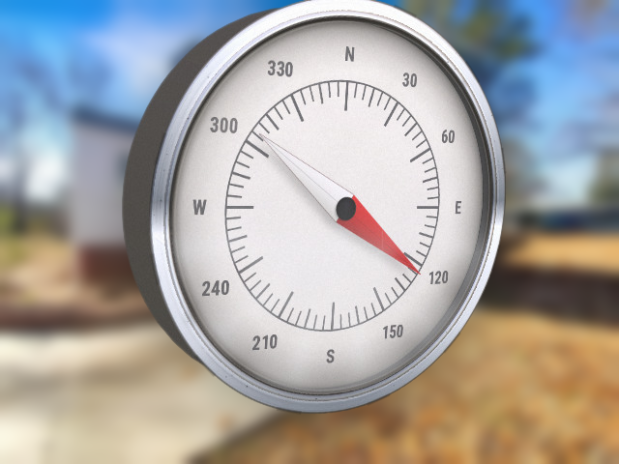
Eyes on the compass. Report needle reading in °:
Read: 125 °
